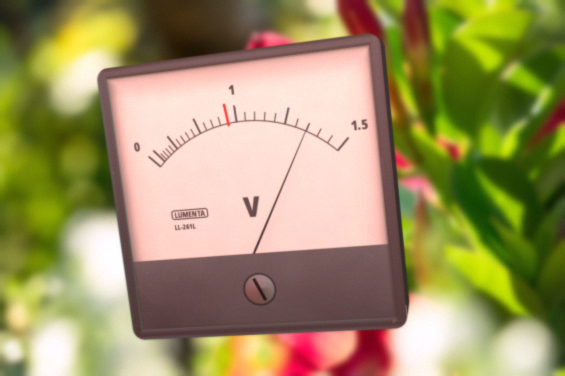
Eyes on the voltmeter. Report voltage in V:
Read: 1.35 V
